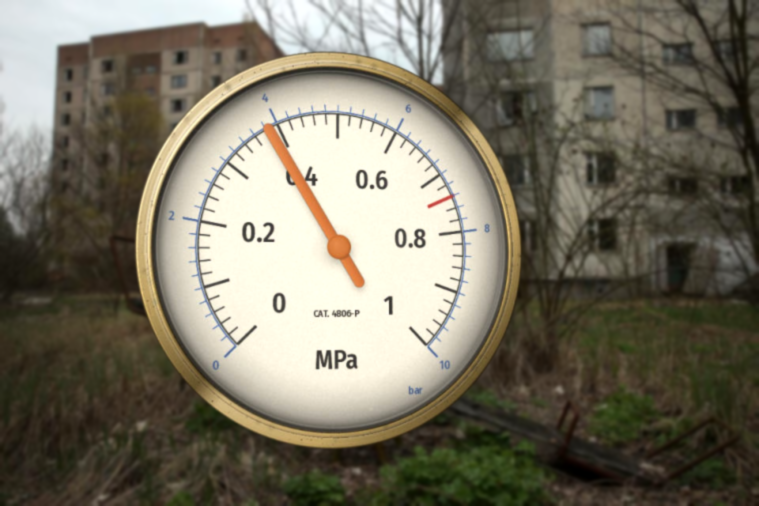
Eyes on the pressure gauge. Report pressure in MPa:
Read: 0.38 MPa
